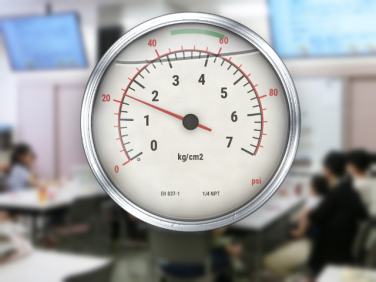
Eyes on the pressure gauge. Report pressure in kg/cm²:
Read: 1.6 kg/cm²
